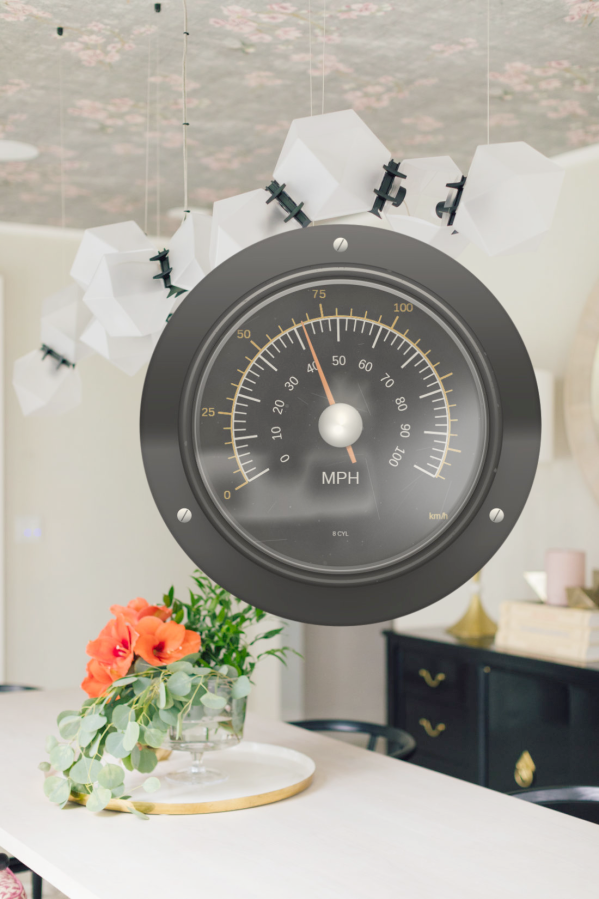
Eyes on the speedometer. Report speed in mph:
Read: 42 mph
